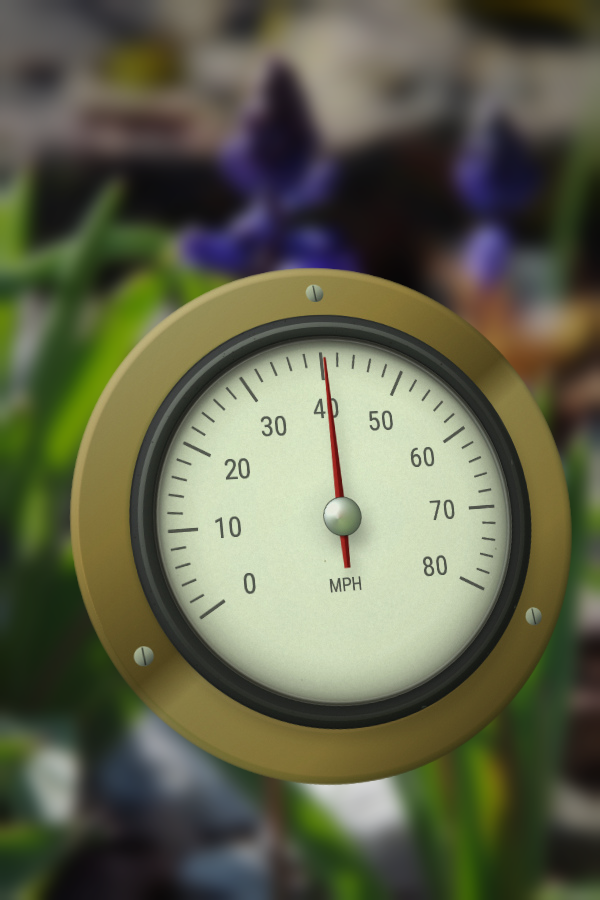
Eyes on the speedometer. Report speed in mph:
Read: 40 mph
